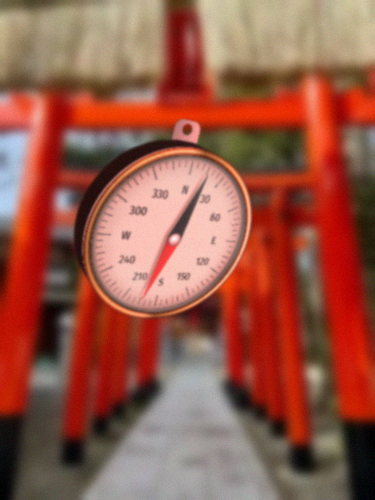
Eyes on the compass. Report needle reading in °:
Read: 195 °
